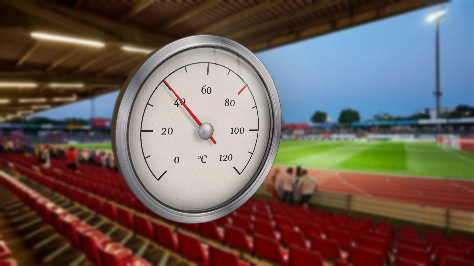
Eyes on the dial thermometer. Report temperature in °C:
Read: 40 °C
